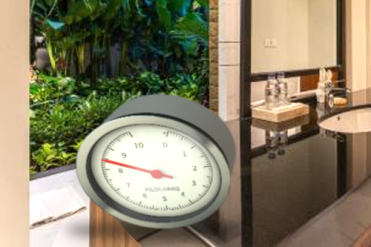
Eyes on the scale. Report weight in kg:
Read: 8.5 kg
